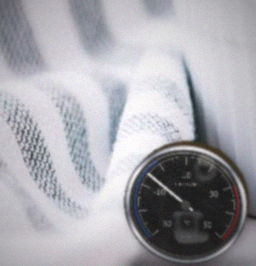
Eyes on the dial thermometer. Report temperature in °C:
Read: -5 °C
